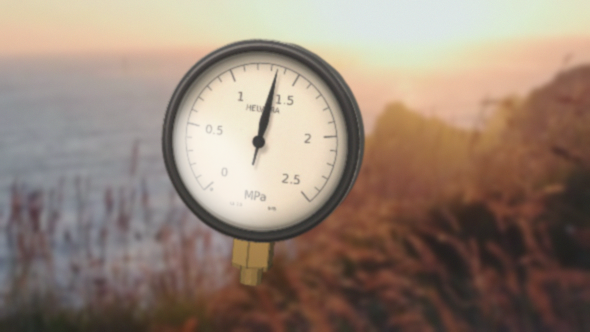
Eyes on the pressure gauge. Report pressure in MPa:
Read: 1.35 MPa
